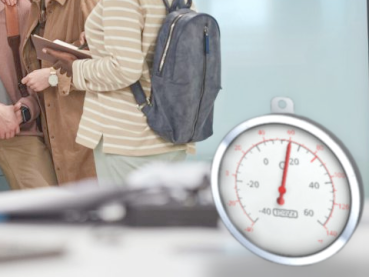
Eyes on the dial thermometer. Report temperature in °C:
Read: 16 °C
